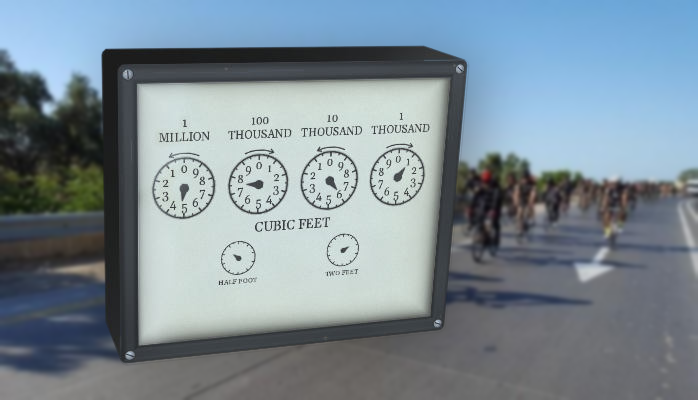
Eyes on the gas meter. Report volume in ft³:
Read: 476100 ft³
